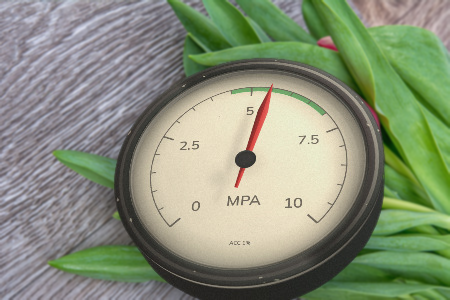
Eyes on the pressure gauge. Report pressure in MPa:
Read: 5.5 MPa
